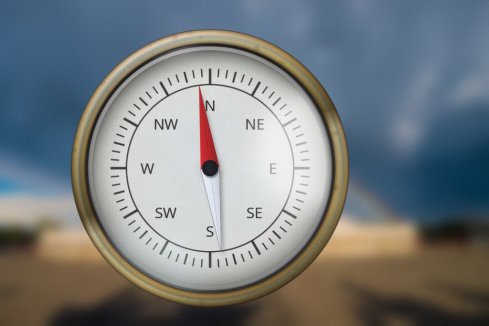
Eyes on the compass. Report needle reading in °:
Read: 352.5 °
